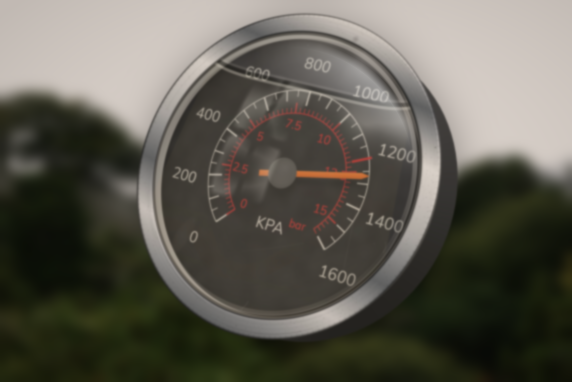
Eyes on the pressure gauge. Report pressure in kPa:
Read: 1275 kPa
